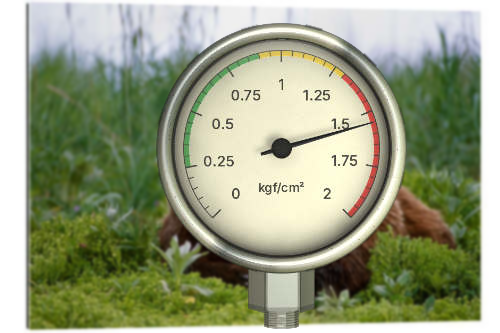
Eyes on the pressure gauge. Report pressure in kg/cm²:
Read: 1.55 kg/cm²
